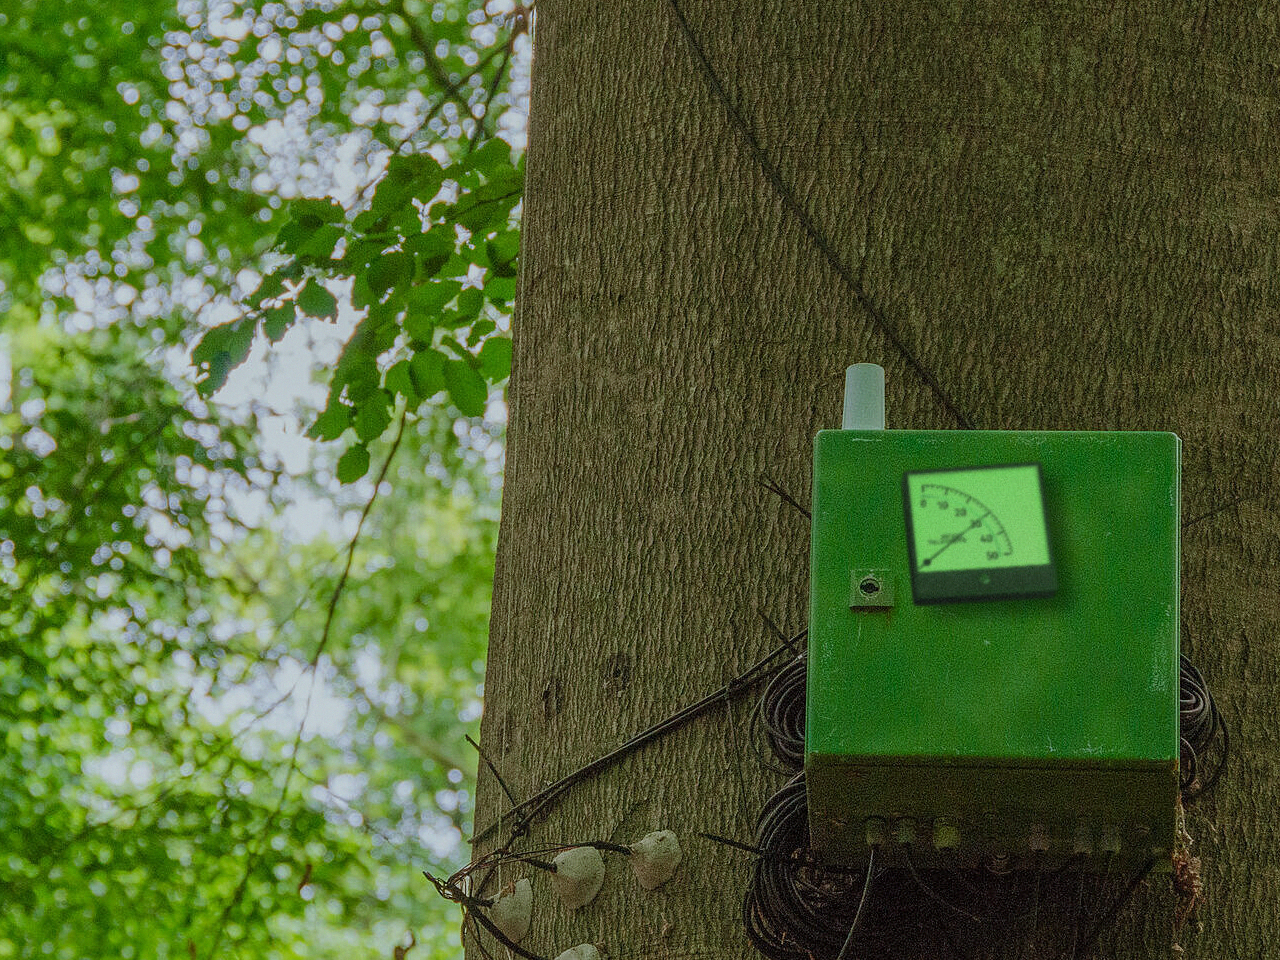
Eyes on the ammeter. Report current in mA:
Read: 30 mA
